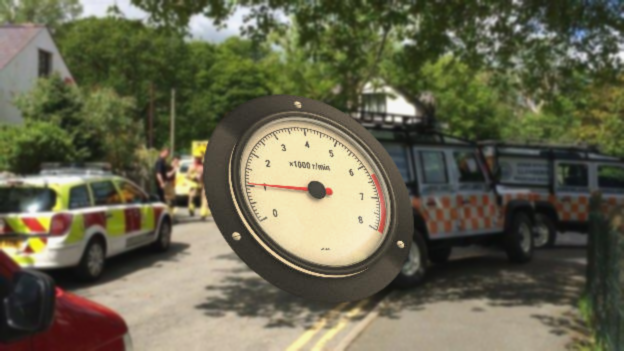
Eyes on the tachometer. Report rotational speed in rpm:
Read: 1000 rpm
